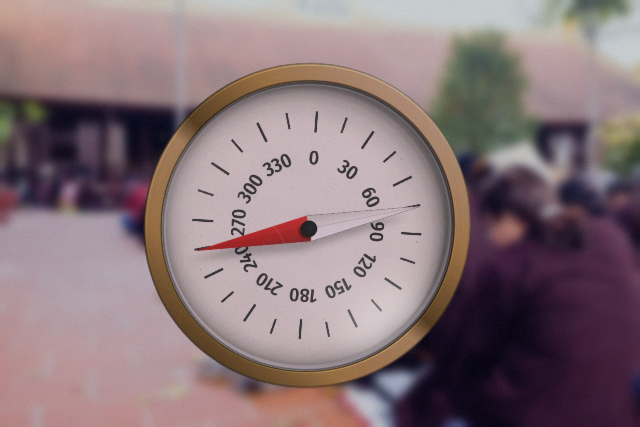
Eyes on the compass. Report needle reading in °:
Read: 255 °
